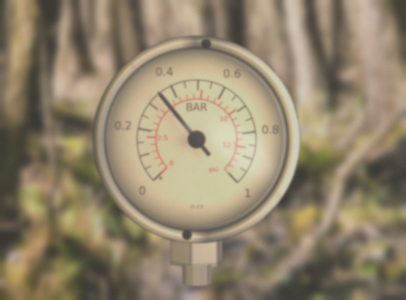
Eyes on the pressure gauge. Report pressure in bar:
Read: 0.35 bar
